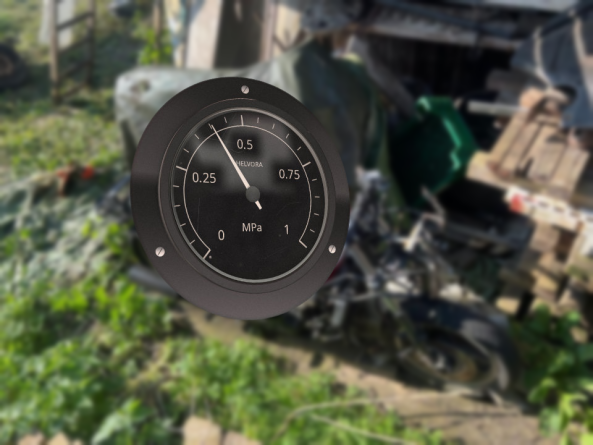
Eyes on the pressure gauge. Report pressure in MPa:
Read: 0.4 MPa
